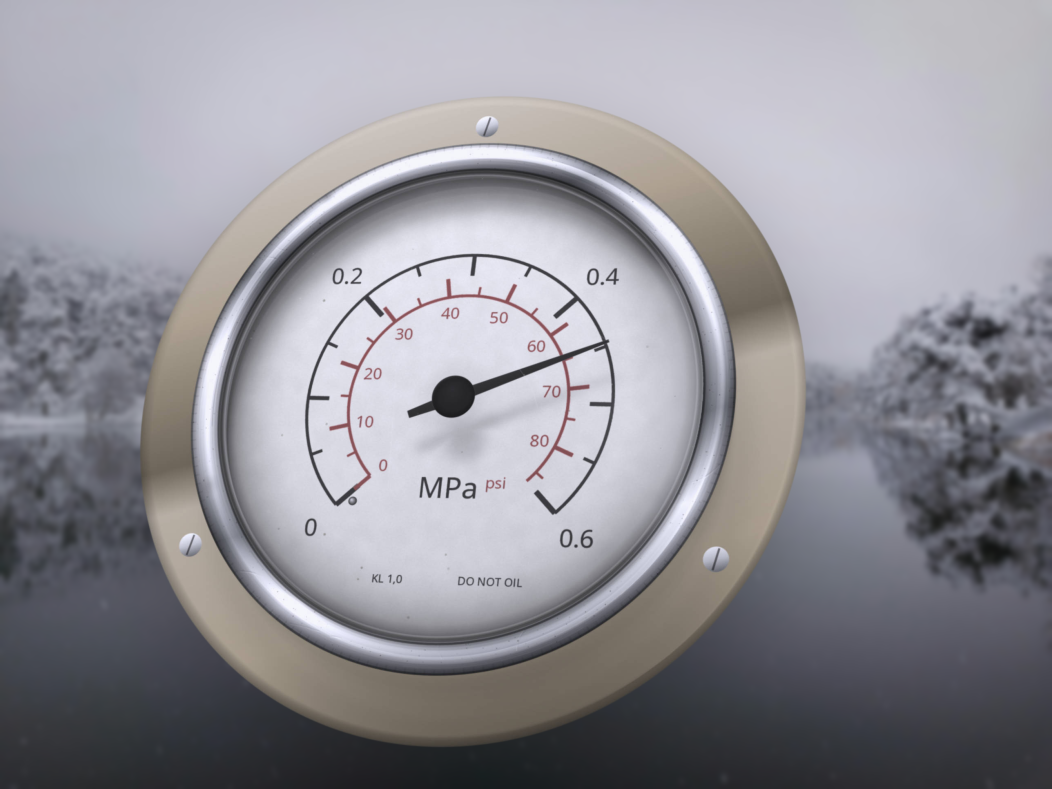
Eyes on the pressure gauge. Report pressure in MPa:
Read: 0.45 MPa
